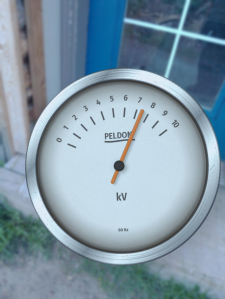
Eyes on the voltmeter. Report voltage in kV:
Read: 7.5 kV
